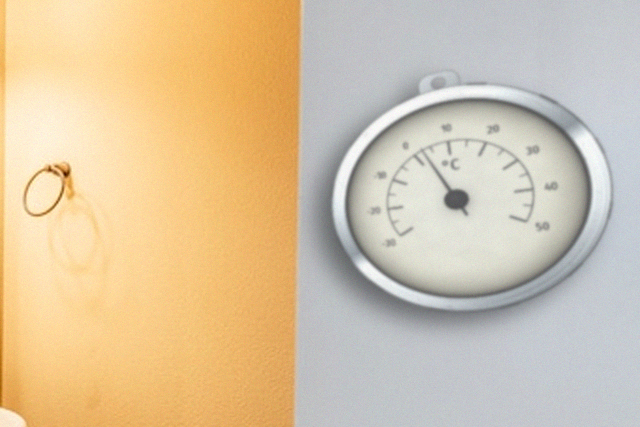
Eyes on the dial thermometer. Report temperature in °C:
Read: 2.5 °C
